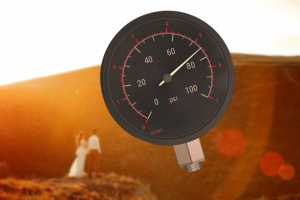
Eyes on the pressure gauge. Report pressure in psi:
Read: 75 psi
